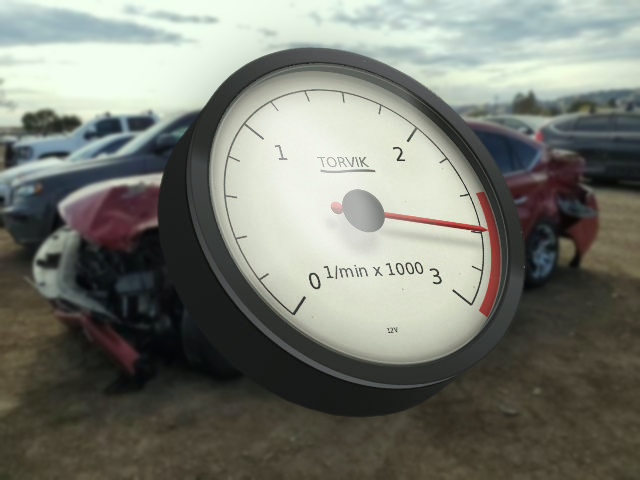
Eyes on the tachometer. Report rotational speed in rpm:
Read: 2600 rpm
